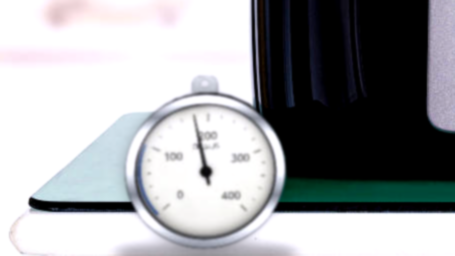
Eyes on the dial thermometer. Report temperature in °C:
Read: 180 °C
